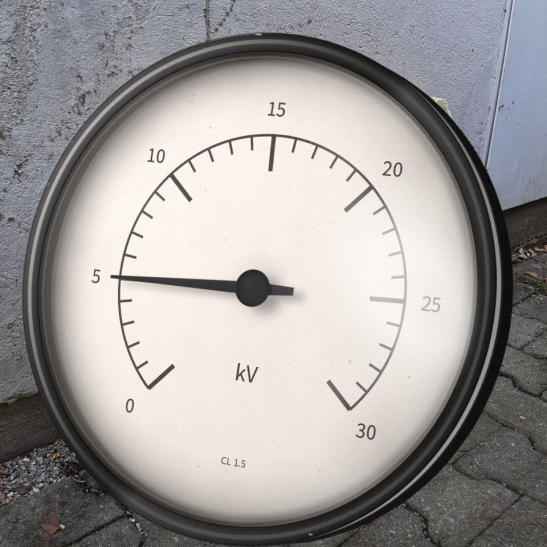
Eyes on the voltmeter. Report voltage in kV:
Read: 5 kV
